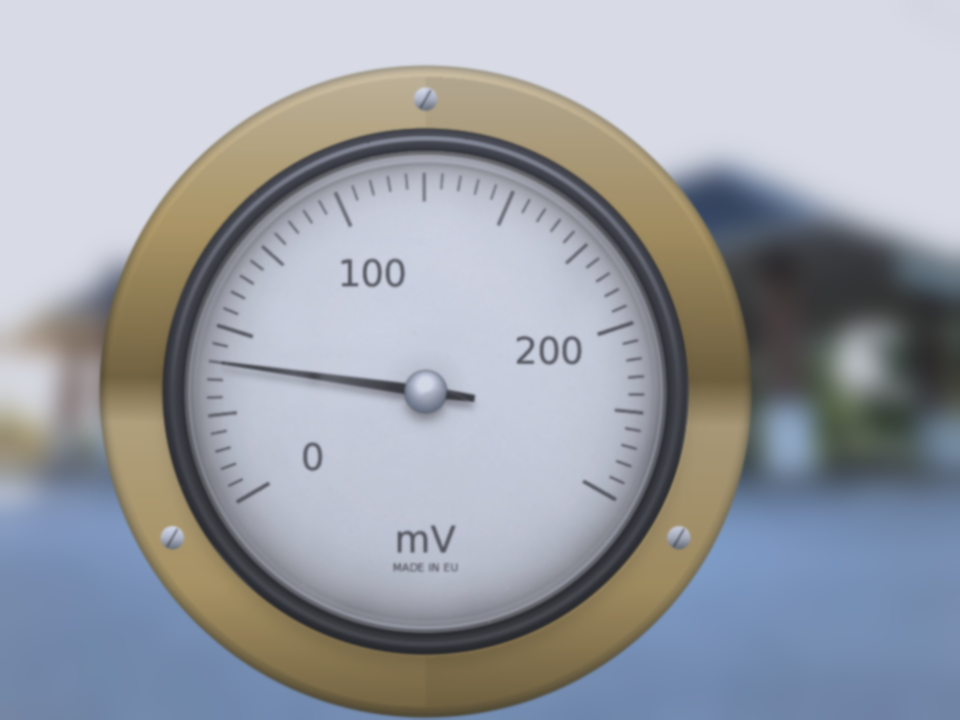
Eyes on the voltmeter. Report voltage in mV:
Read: 40 mV
